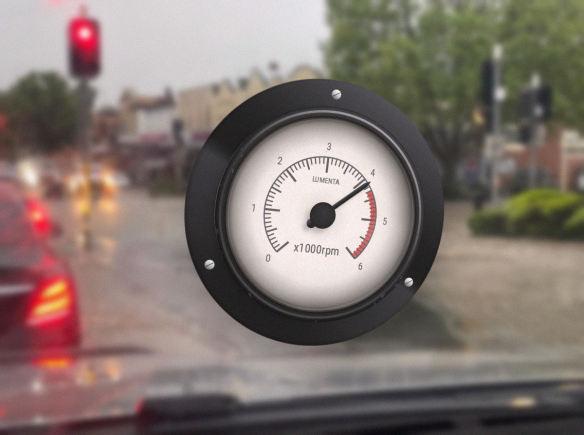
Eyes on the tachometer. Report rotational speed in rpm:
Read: 4100 rpm
